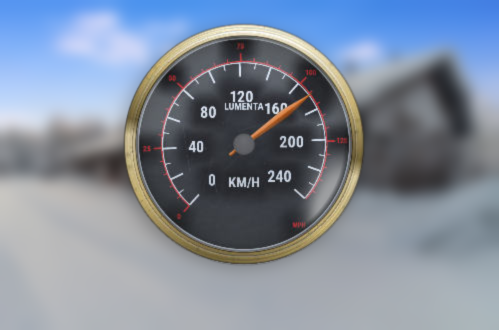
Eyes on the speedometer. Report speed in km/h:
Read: 170 km/h
